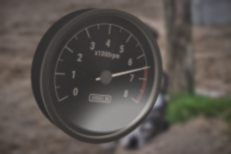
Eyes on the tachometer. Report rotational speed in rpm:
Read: 6500 rpm
